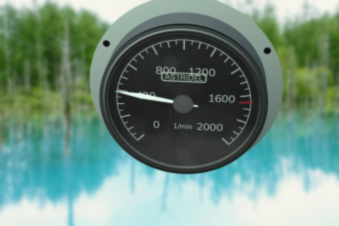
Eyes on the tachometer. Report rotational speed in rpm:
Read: 400 rpm
